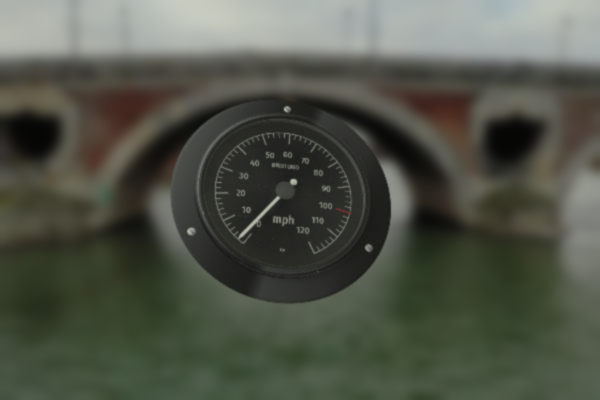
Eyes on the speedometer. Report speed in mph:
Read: 2 mph
